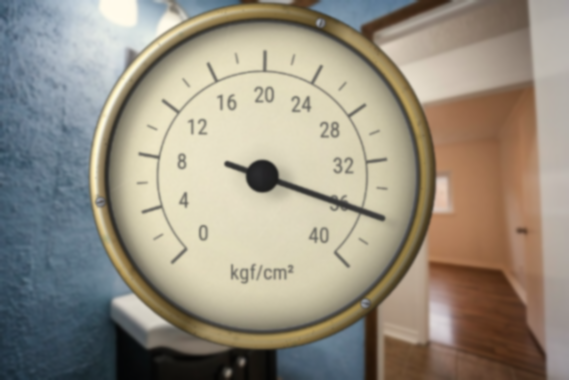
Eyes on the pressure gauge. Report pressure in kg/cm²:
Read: 36 kg/cm²
